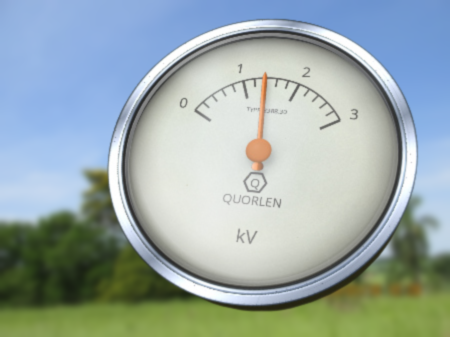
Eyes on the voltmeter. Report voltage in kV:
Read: 1.4 kV
